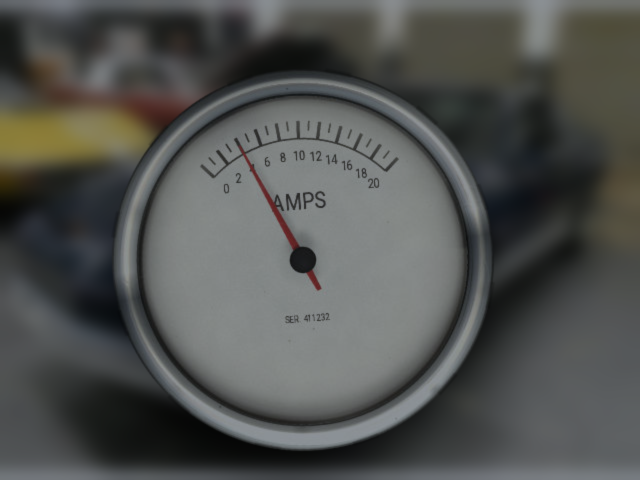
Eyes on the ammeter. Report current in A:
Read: 4 A
